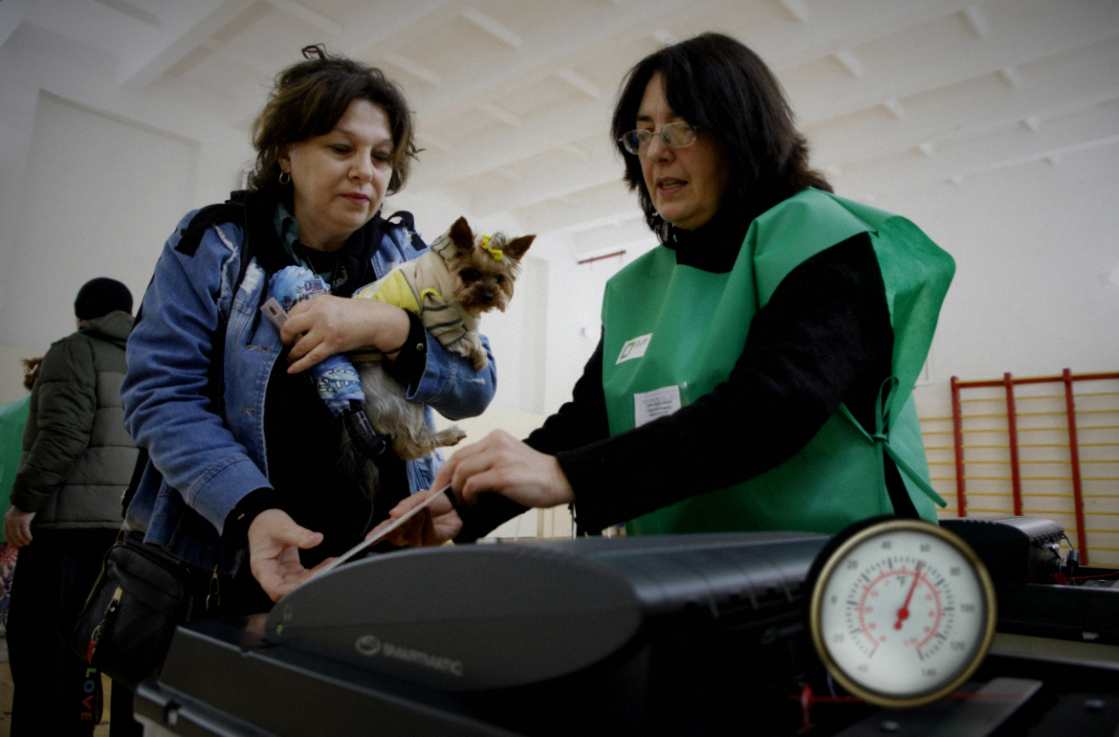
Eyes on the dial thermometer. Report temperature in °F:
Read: 60 °F
